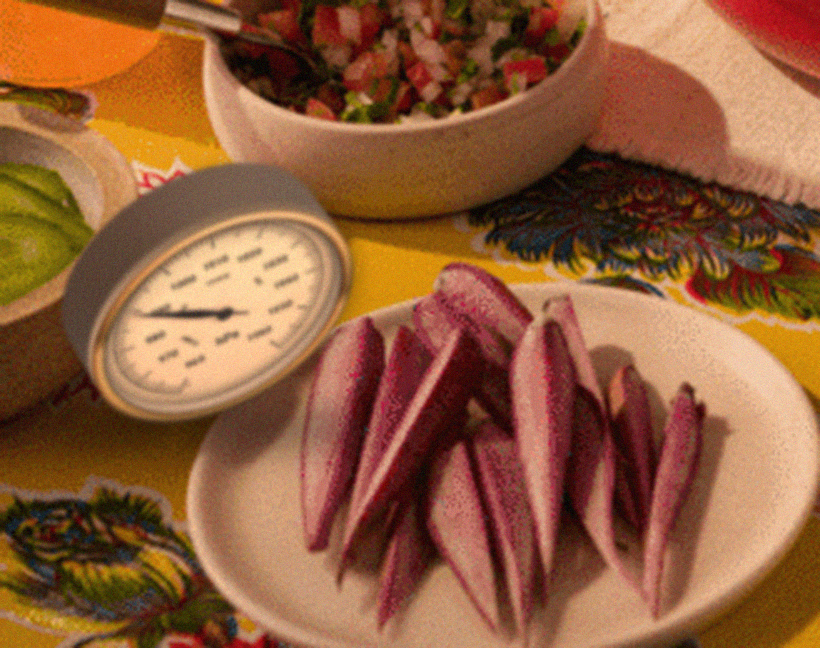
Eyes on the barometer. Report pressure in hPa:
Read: 990 hPa
